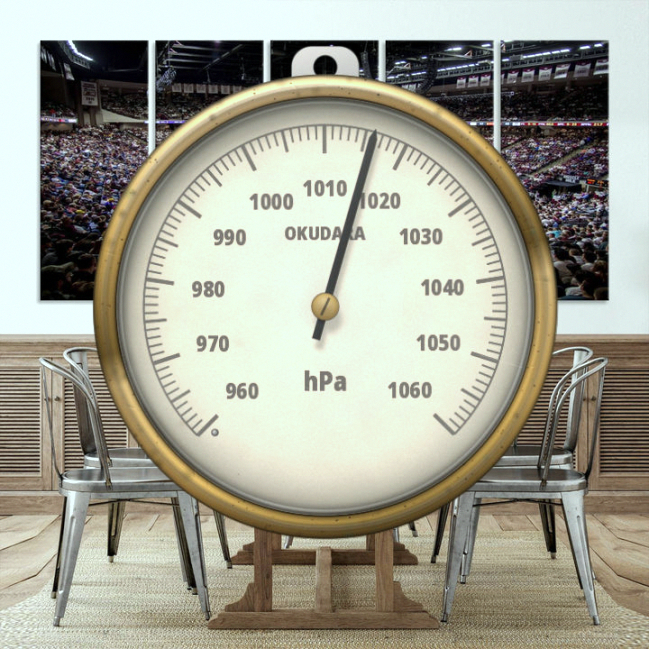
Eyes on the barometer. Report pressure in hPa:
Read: 1016 hPa
